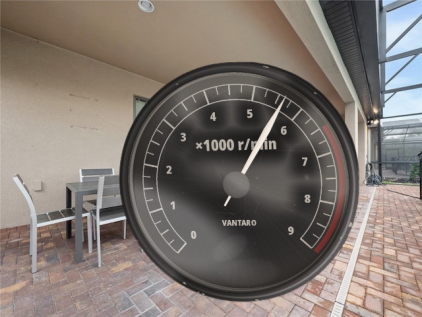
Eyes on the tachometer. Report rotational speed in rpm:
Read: 5625 rpm
